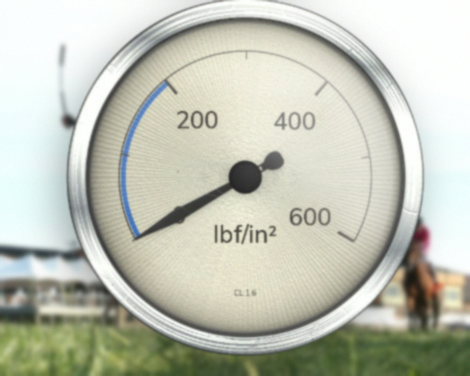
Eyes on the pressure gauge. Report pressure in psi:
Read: 0 psi
